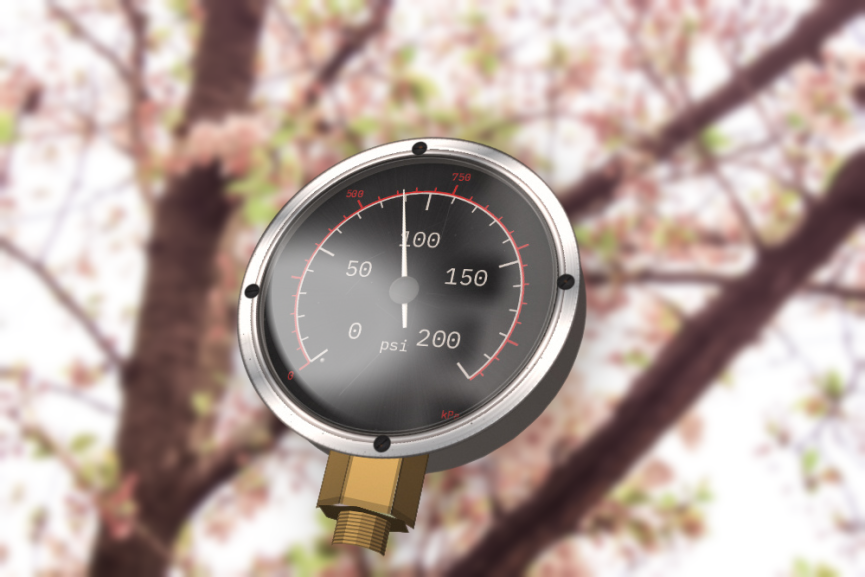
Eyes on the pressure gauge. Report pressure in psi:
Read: 90 psi
